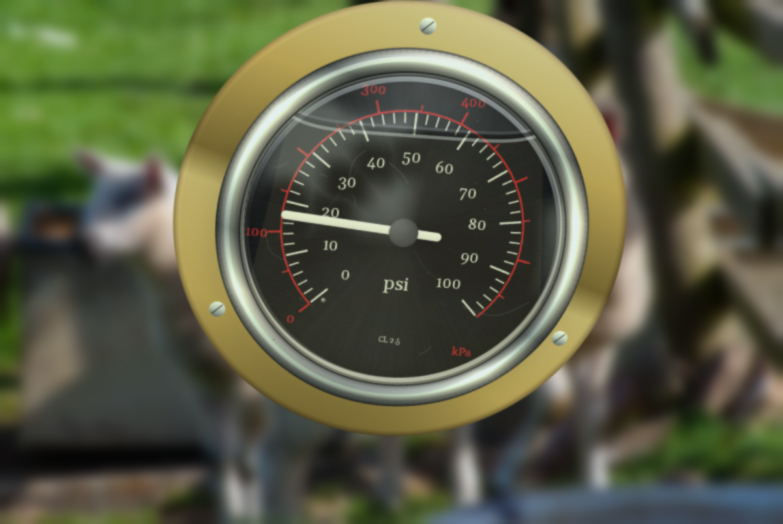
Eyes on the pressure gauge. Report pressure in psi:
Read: 18 psi
